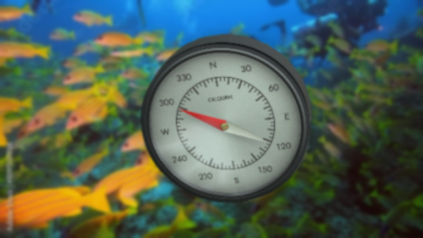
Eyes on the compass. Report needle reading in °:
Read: 300 °
